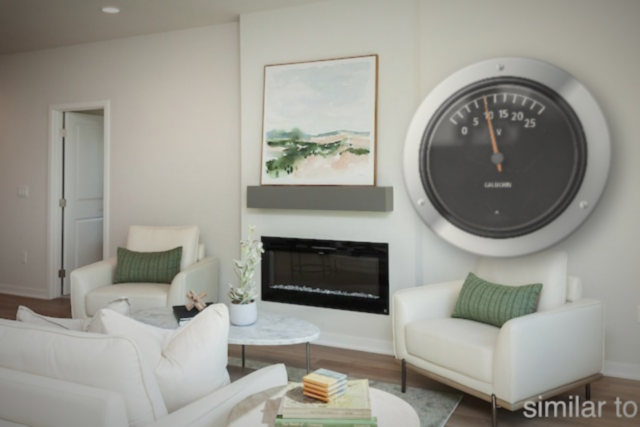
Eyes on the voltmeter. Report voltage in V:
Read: 10 V
